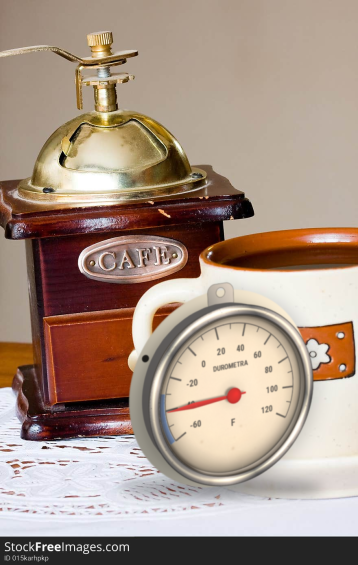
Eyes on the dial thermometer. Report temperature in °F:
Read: -40 °F
